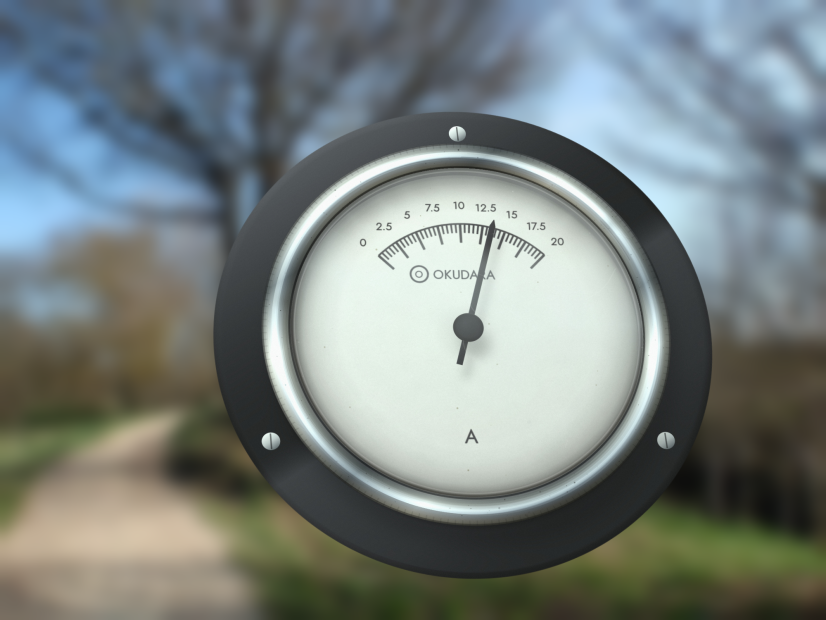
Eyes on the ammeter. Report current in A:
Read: 13.5 A
